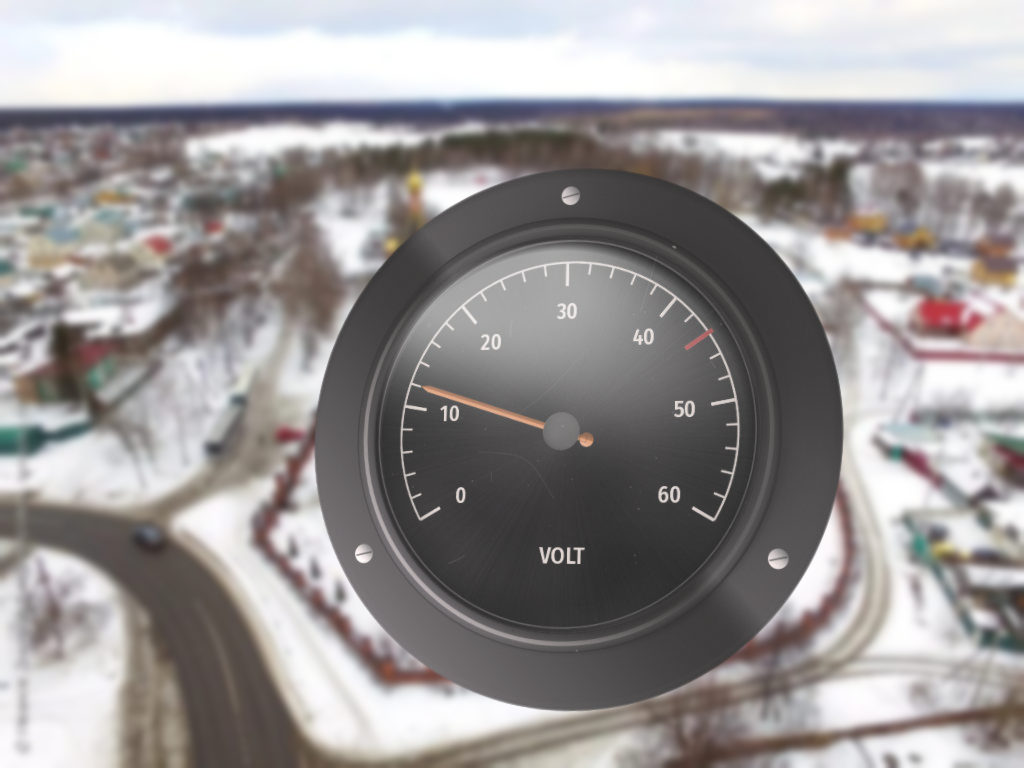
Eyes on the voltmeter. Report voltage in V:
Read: 12 V
